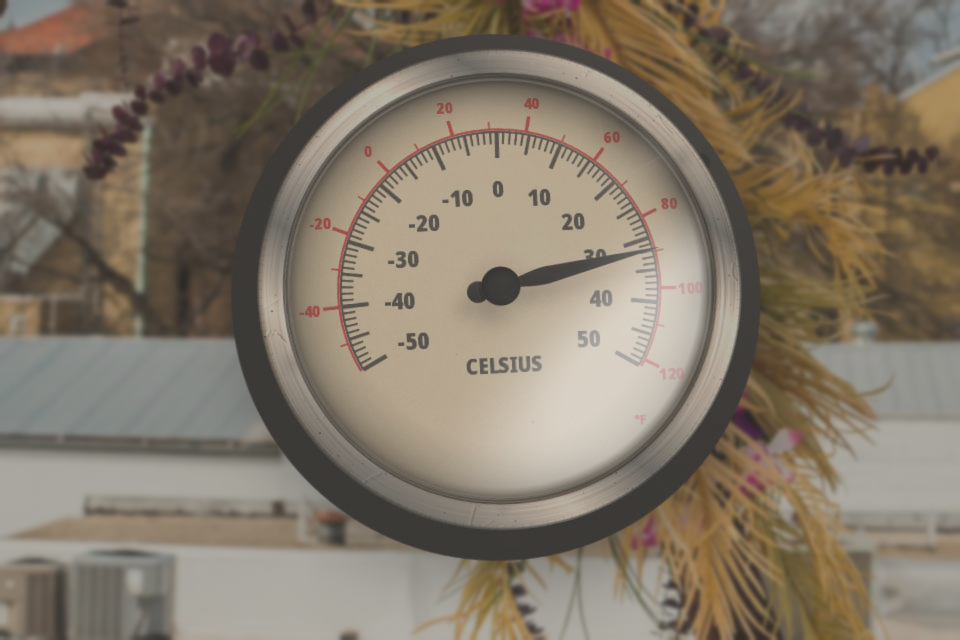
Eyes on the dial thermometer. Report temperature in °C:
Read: 32 °C
